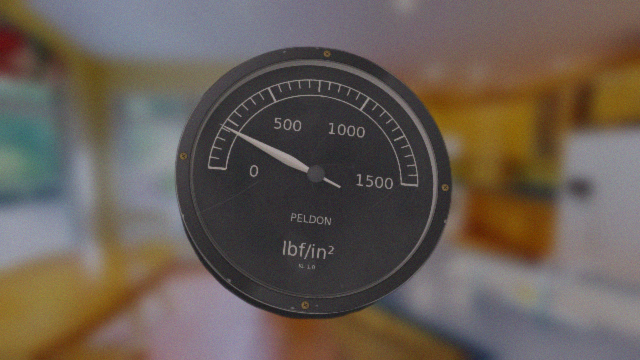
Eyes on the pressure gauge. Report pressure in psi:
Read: 200 psi
